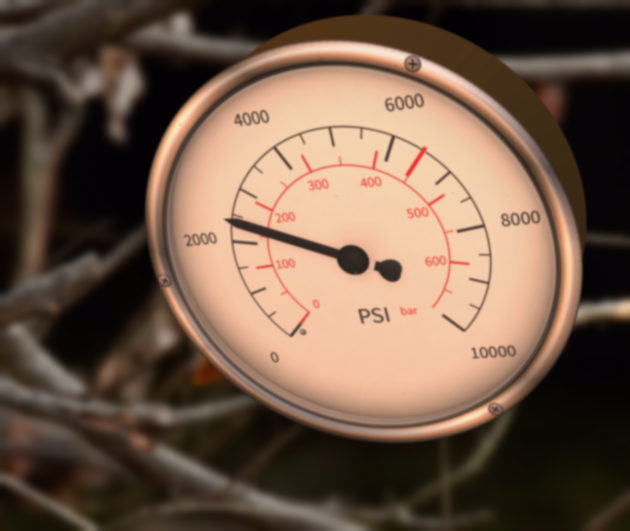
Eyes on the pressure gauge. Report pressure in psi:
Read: 2500 psi
